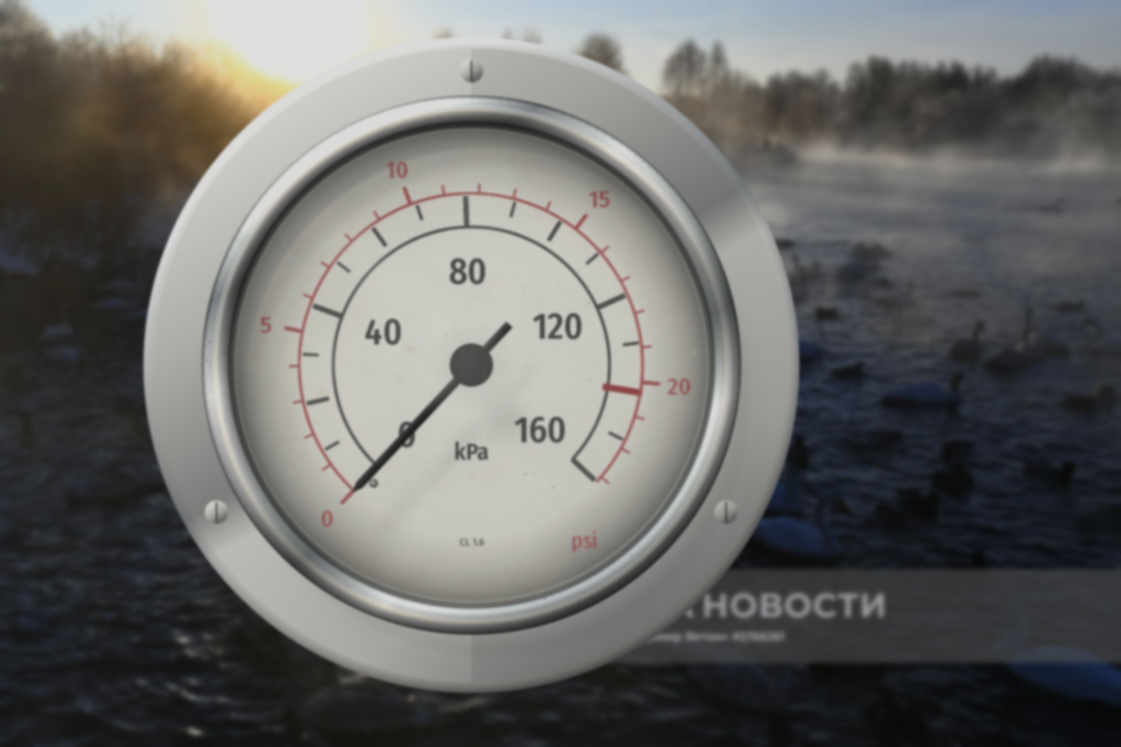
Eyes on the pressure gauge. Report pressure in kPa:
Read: 0 kPa
